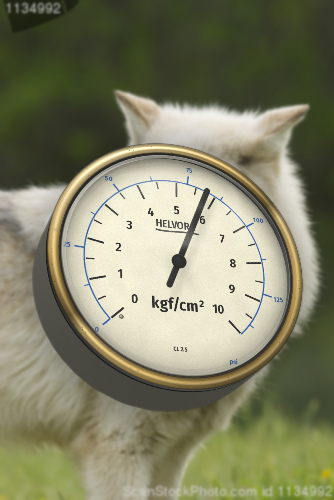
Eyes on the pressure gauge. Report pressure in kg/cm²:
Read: 5.75 kg/cm²
